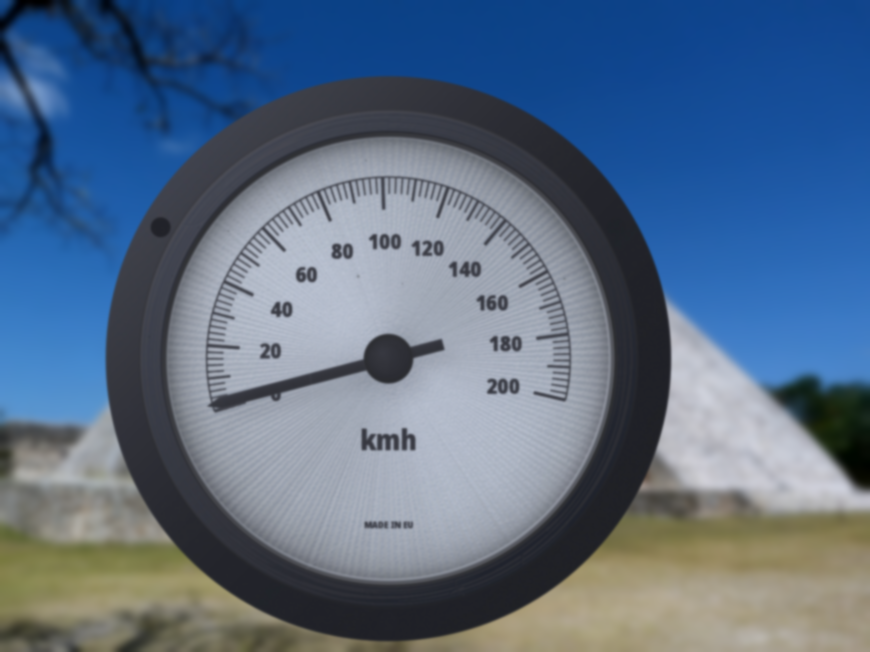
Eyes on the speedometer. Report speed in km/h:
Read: 2 km/h
